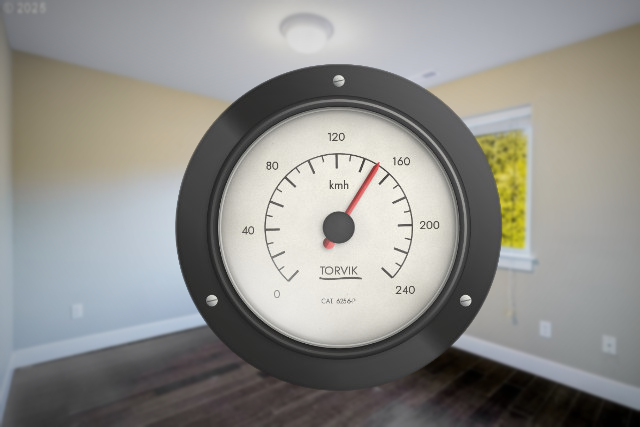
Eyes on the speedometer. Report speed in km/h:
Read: 150 km/h
